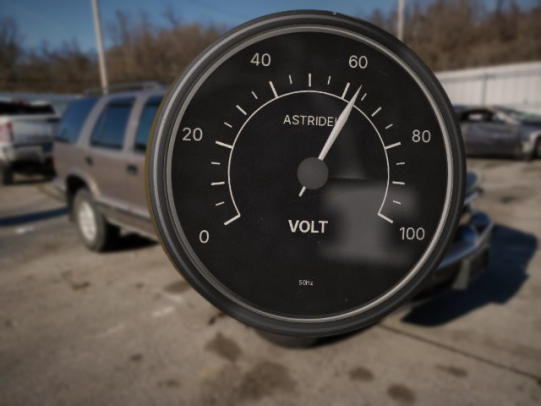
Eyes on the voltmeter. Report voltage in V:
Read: 62.5 V
